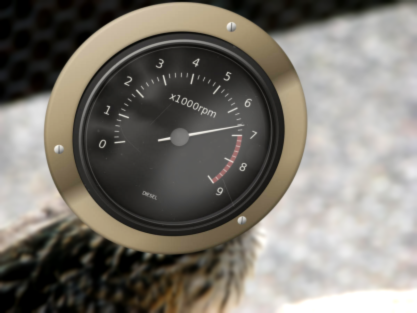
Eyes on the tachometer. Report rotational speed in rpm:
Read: 6600 rpm
